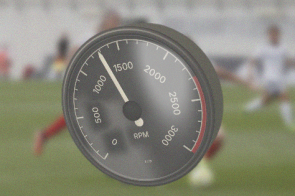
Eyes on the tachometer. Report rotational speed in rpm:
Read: 1300 rpm
